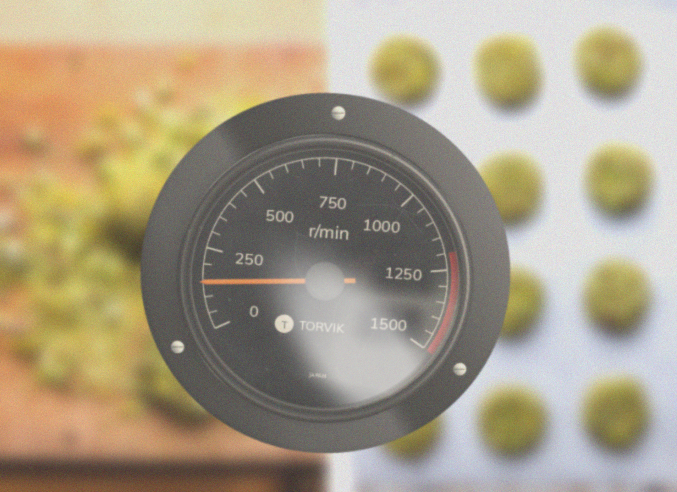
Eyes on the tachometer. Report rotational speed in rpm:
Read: 150 rpm
